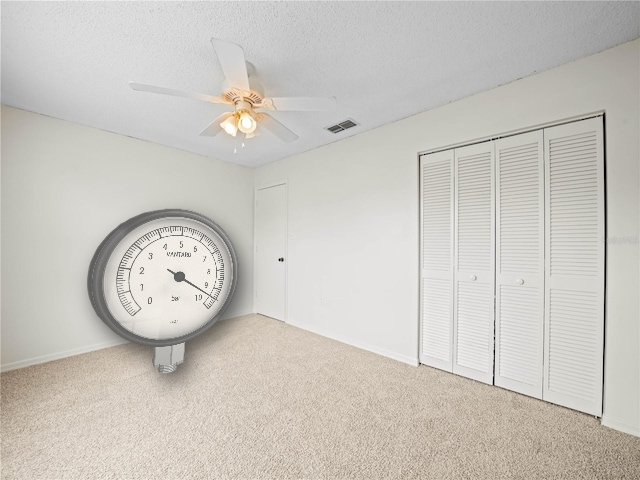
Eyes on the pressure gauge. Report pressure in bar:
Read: 9.5 bar
